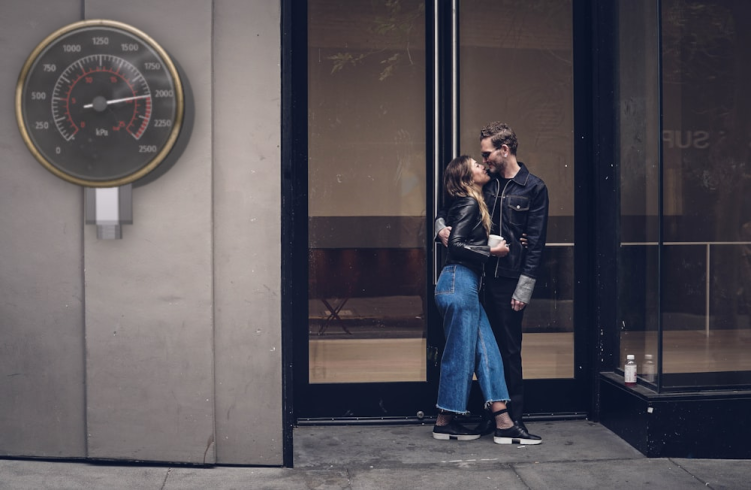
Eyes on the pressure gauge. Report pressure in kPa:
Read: 2000 kPa
